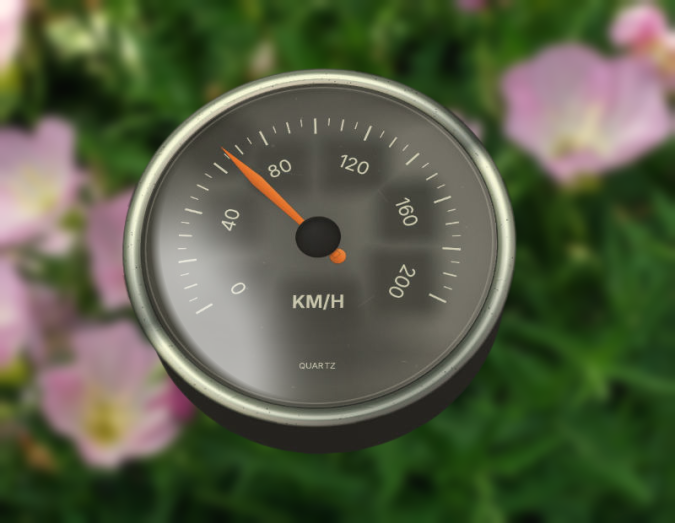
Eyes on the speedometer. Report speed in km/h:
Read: 65 km/h
